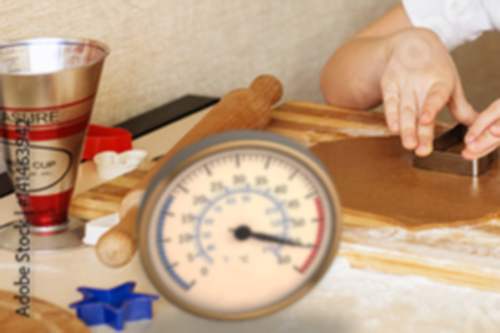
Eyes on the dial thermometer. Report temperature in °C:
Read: 55 °C
